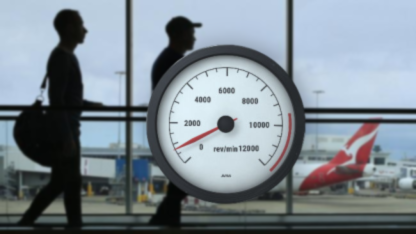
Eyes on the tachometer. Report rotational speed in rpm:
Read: 750 rpm
